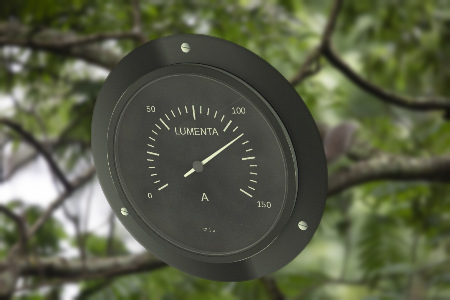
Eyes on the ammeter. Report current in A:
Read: 110 A
